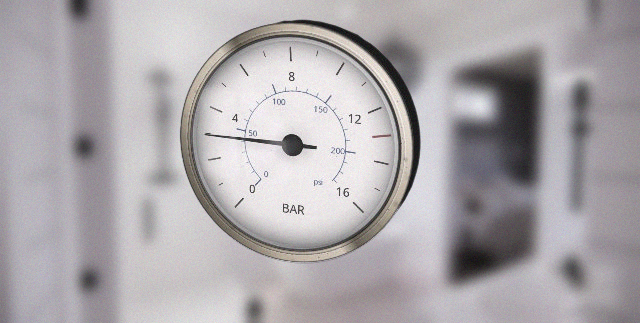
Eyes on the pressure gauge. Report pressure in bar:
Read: 3 bar
